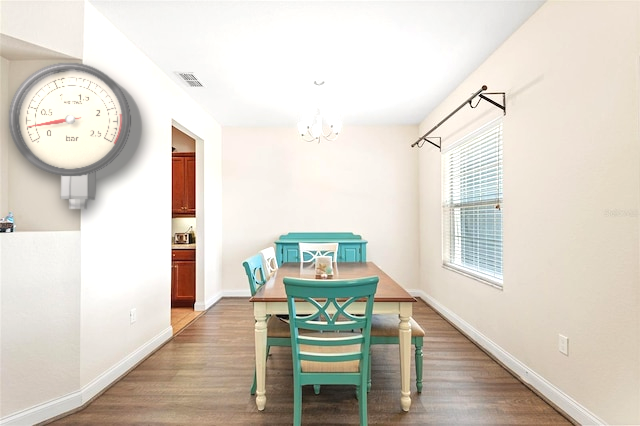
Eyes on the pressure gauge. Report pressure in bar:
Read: 0.2 bar
